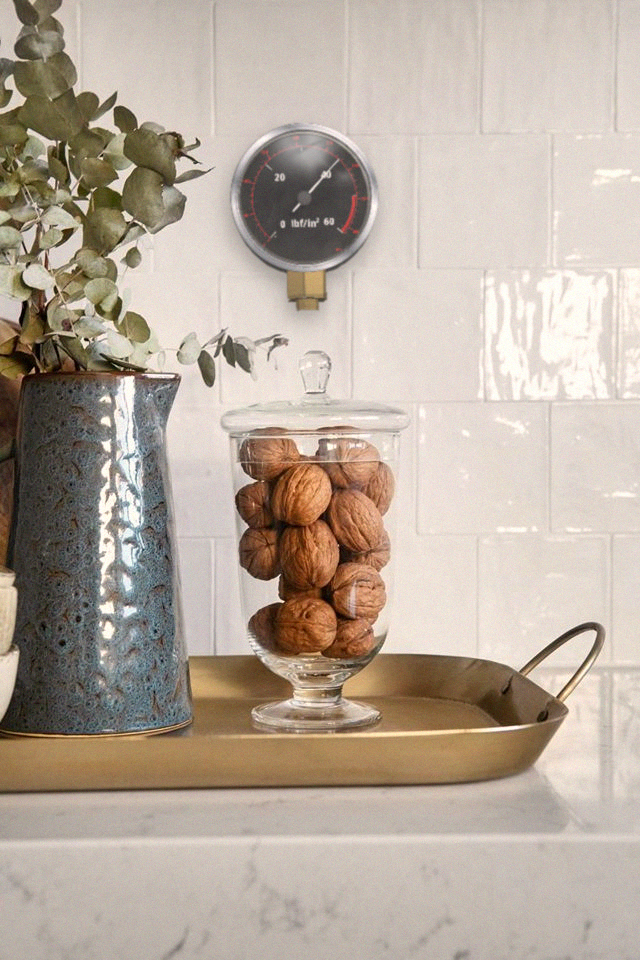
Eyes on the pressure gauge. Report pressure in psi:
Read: 40 psi
